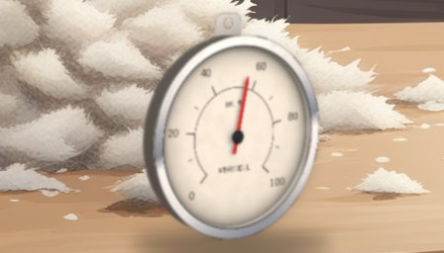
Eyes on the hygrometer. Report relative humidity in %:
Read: 55 %
